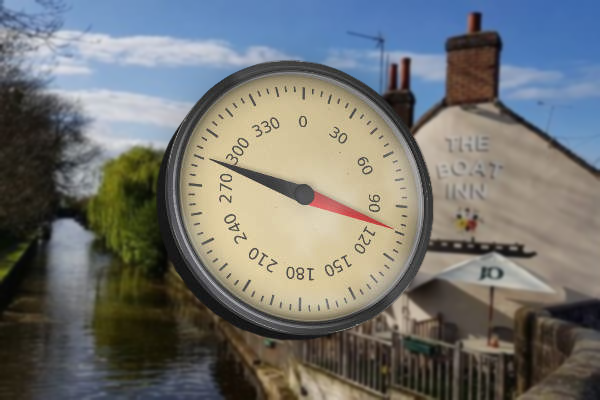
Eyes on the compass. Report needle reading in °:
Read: 105 °
